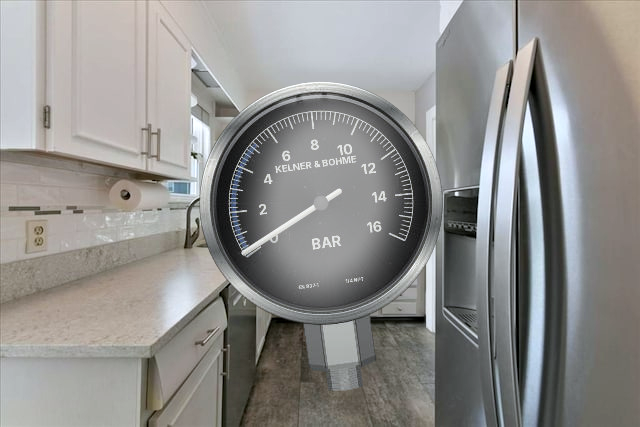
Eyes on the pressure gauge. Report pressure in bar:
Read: 0.2 bar
